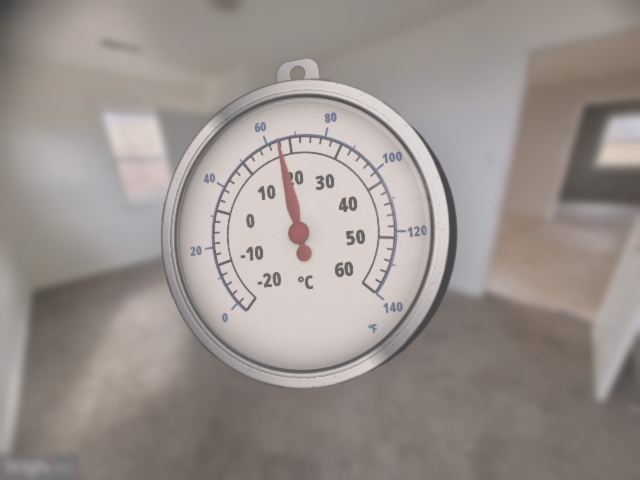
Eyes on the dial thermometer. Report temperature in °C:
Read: 18 °C
